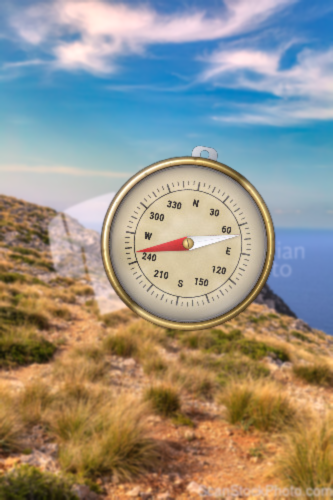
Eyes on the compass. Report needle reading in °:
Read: 250 °
